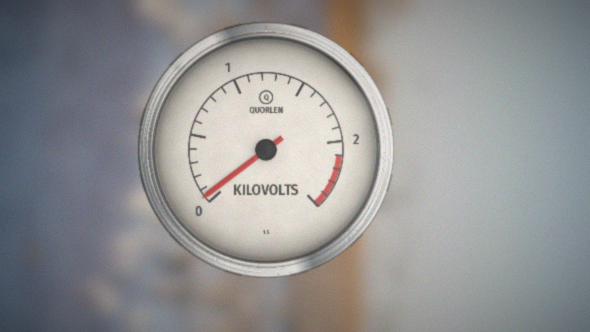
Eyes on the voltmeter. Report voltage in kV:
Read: 0.05 kV
